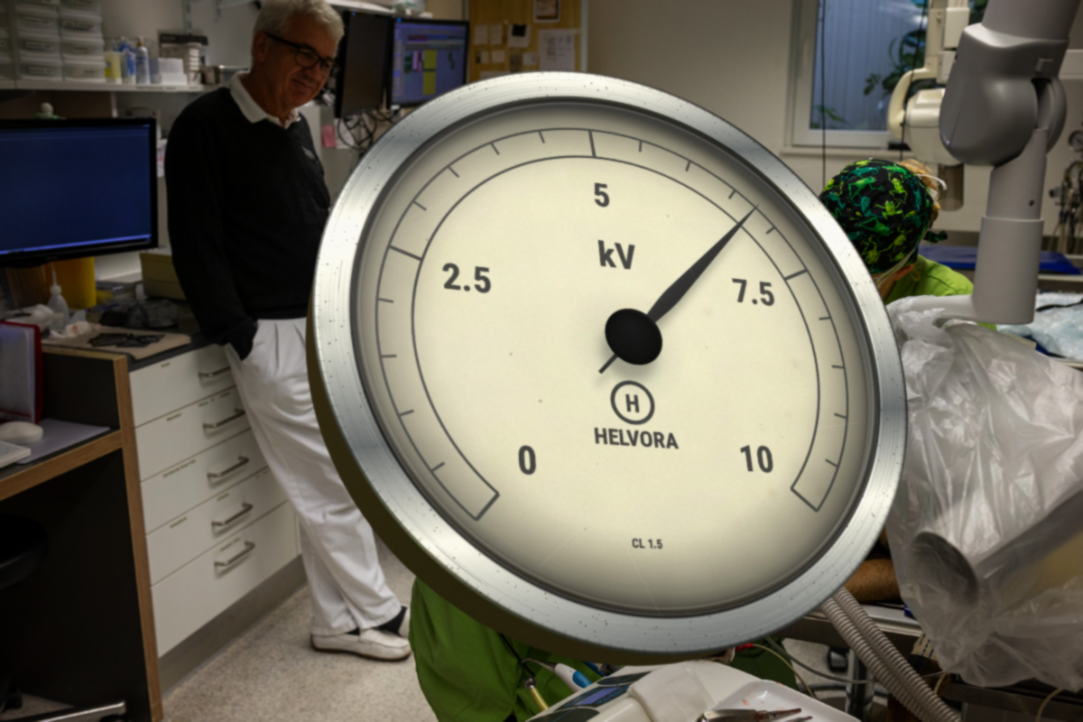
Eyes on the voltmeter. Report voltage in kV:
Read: 6.75 kV
